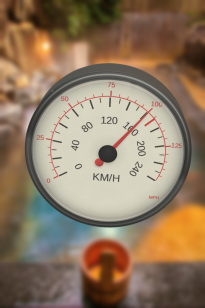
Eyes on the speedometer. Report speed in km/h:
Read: 160 km/h
